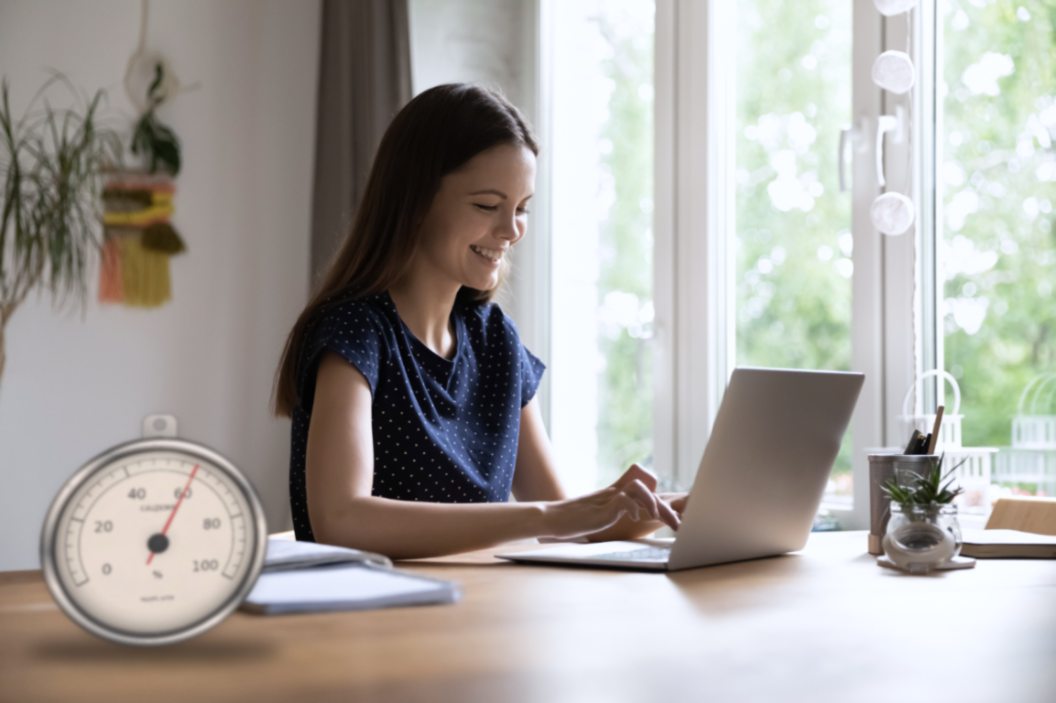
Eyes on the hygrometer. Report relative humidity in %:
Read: 60 %
